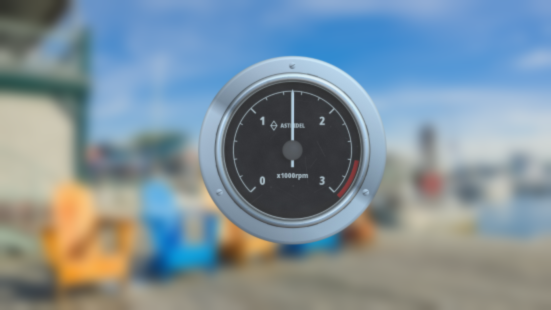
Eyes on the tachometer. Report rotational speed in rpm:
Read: 1500 rpm
